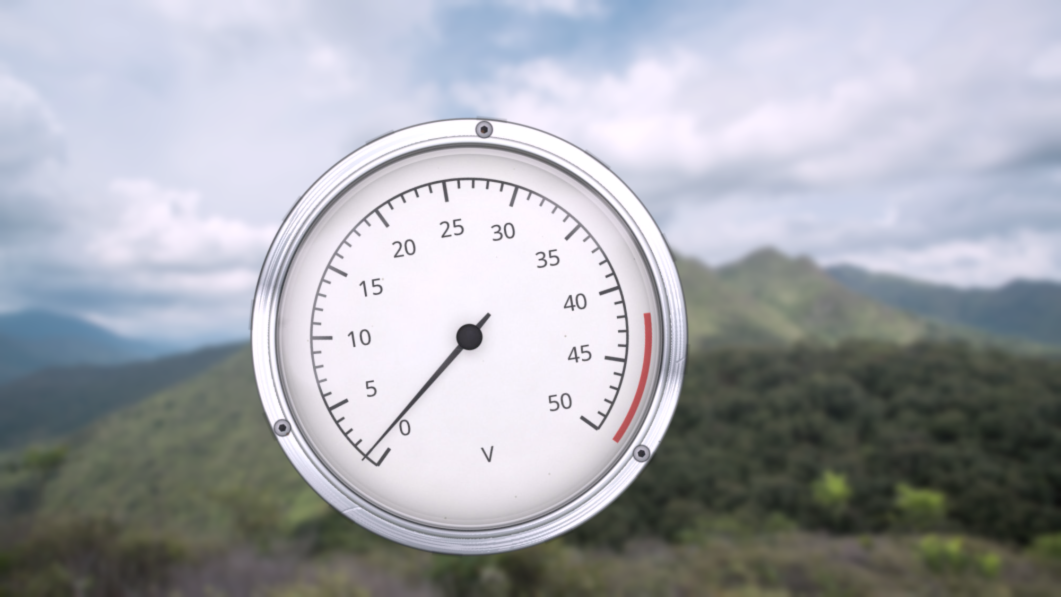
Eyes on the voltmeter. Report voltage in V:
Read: 1 V
